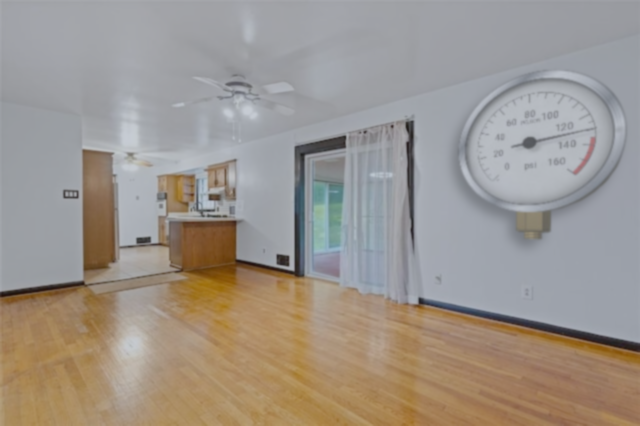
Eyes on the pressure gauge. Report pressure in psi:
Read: 130 psi
